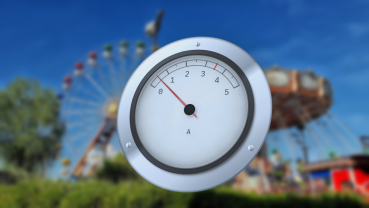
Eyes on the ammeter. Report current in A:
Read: 0.5 A
